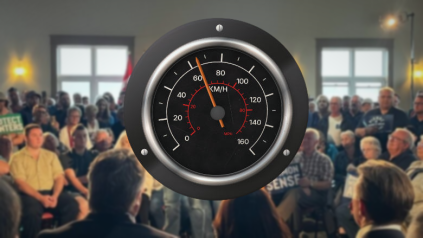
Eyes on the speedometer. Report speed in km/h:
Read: 65 km/h
